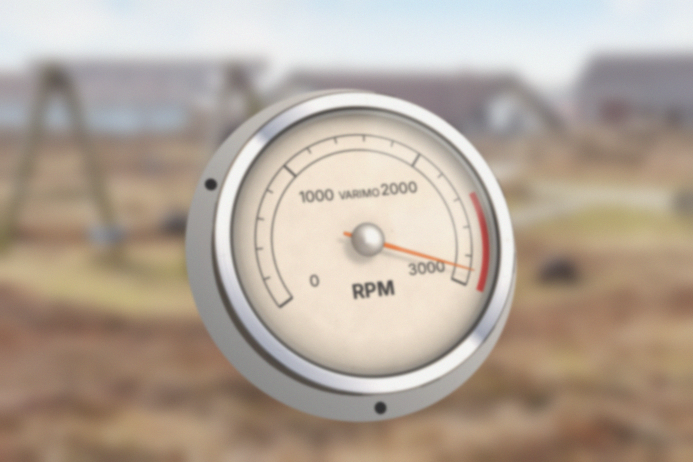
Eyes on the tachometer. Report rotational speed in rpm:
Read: 2900 rpm
